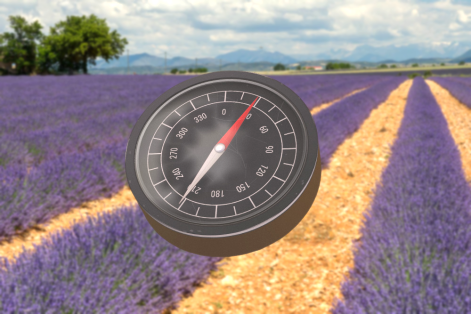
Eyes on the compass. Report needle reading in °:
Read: 30 °
